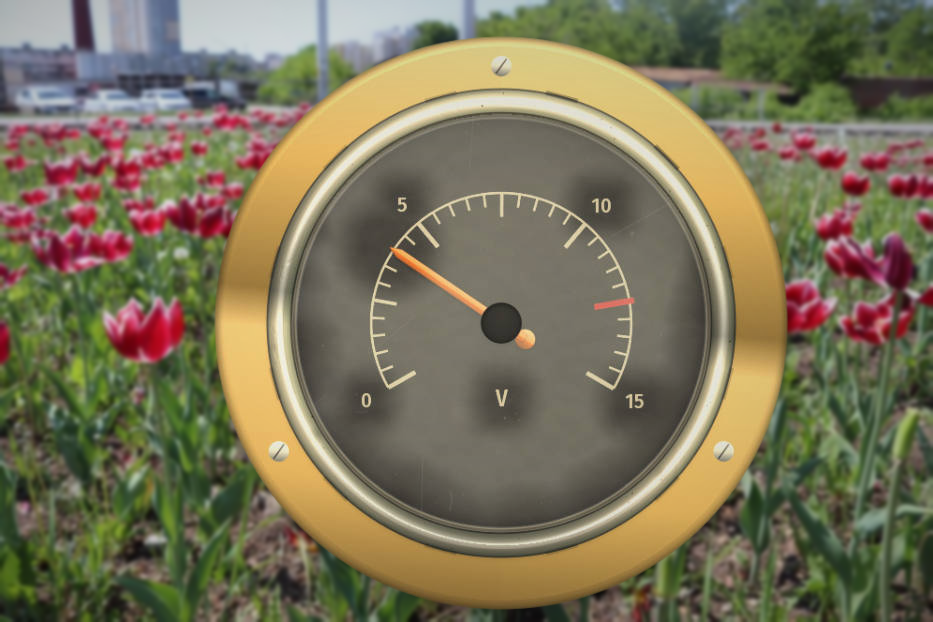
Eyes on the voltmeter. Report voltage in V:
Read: 4 V
